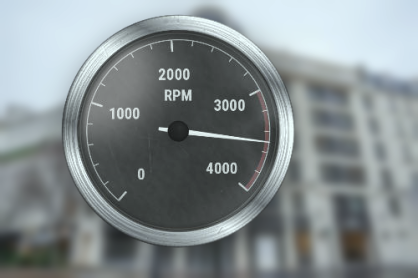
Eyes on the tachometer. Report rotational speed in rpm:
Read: 3500 rpm
